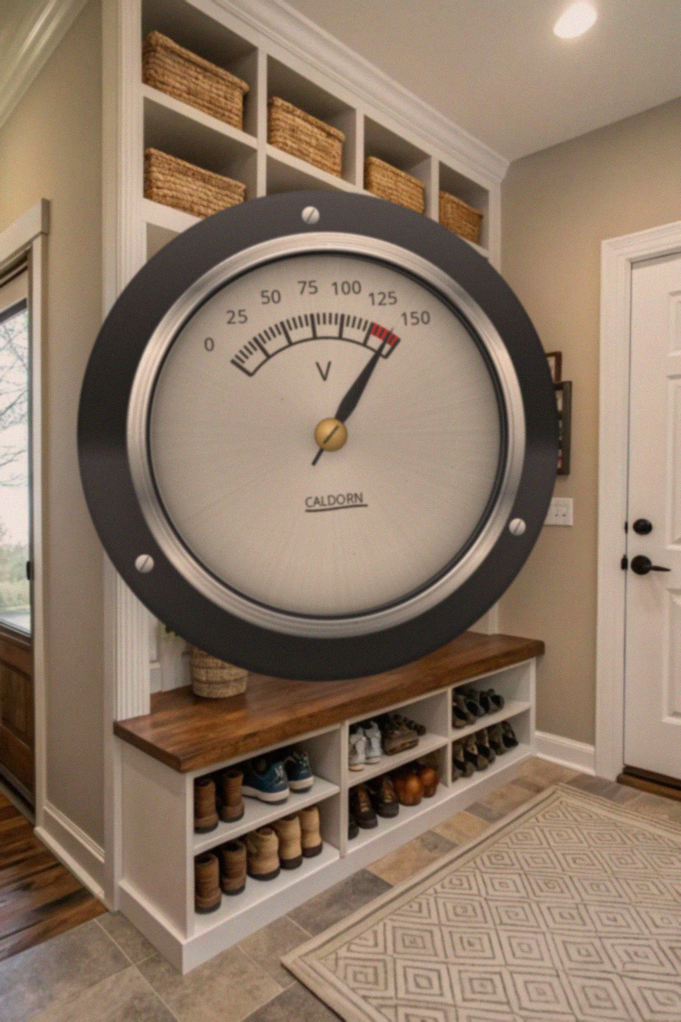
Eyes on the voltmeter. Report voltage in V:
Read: 140 V
